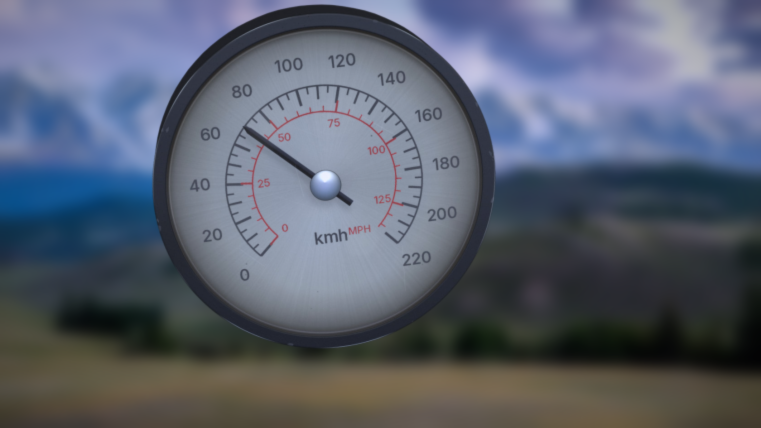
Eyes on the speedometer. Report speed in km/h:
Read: 70 km/h
